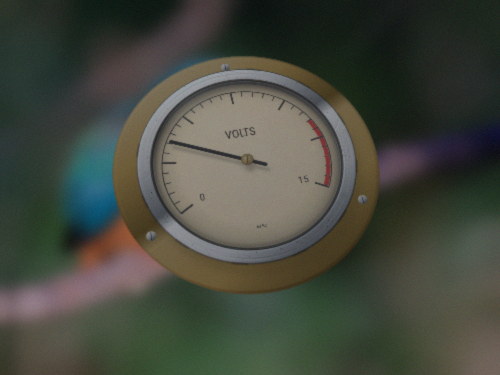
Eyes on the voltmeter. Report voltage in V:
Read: 3.5 V
